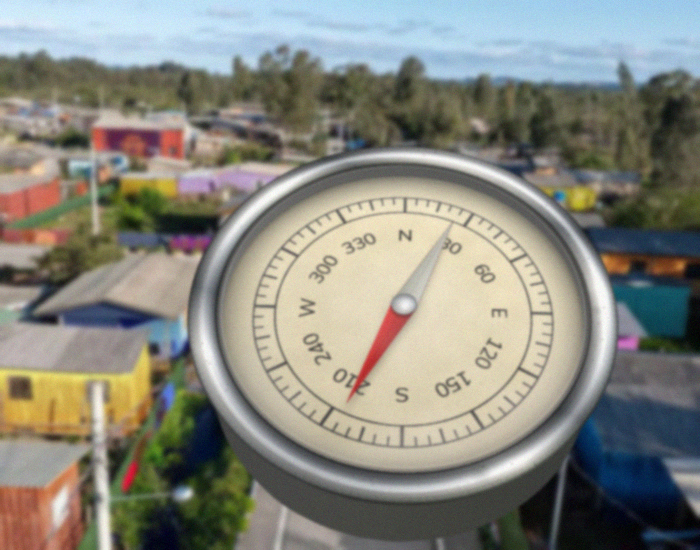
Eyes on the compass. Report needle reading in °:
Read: 205 °
